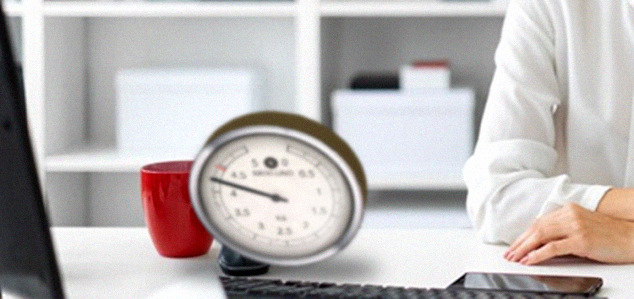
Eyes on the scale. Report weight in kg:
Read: 4.25 kg
